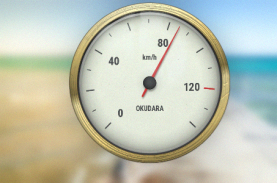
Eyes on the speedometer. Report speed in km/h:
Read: 85 km/h
